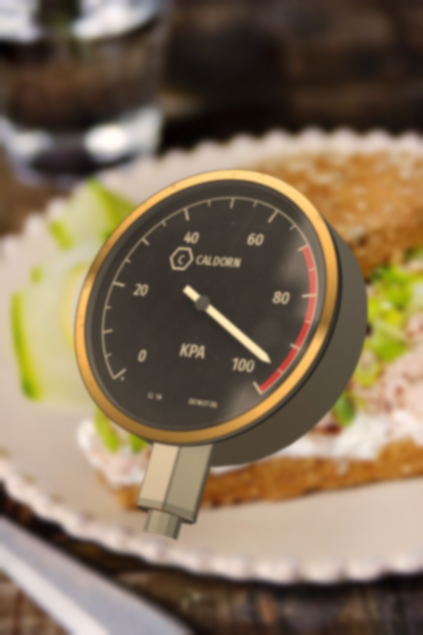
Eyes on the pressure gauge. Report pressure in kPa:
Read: 95 kPa
